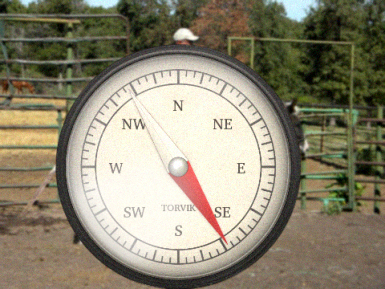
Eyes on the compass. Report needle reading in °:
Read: 147.5 °
